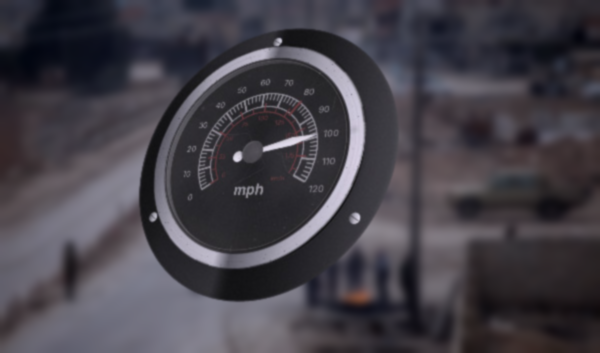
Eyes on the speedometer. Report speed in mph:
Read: 100 mph
